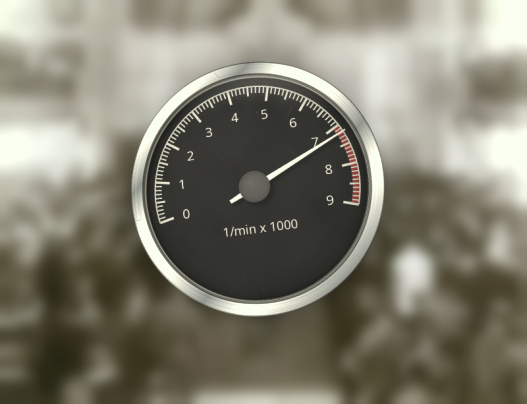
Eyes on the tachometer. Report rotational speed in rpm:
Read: 7200 rpm
